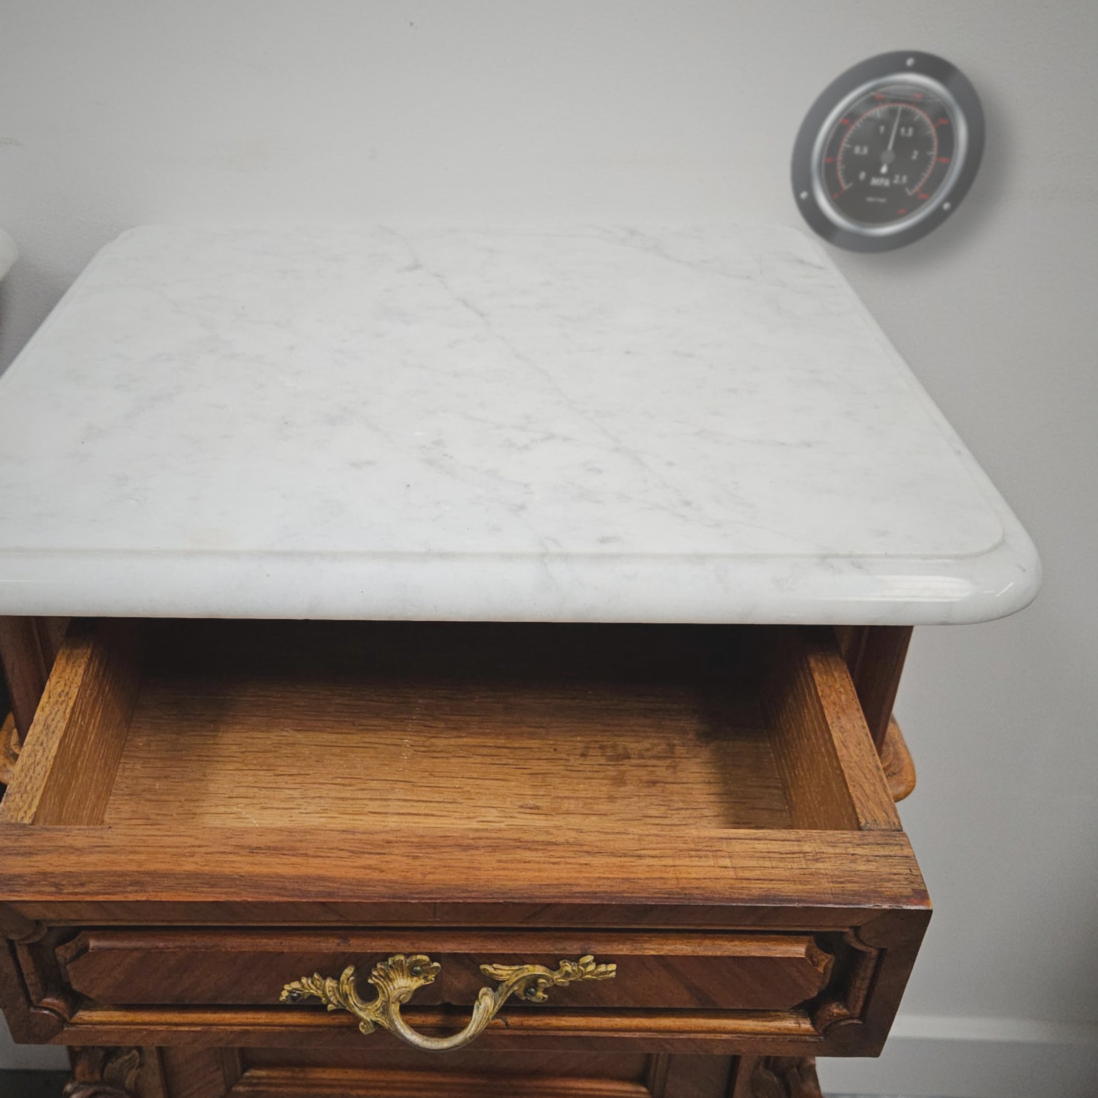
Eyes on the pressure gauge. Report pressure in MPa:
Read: 1.25 MPa
